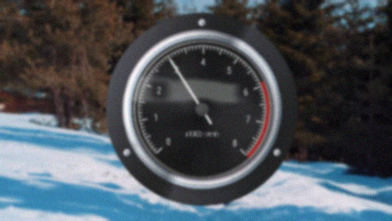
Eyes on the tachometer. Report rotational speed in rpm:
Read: 3000 rpm
